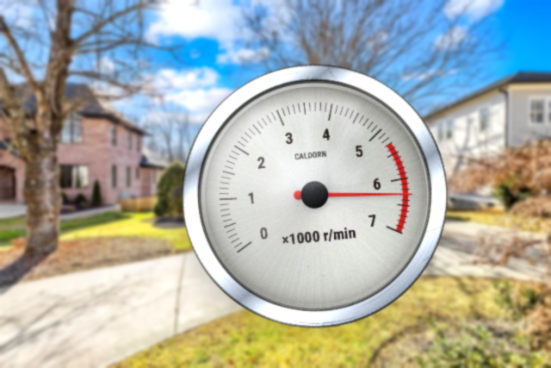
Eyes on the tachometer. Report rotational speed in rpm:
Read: 6300 rpm
